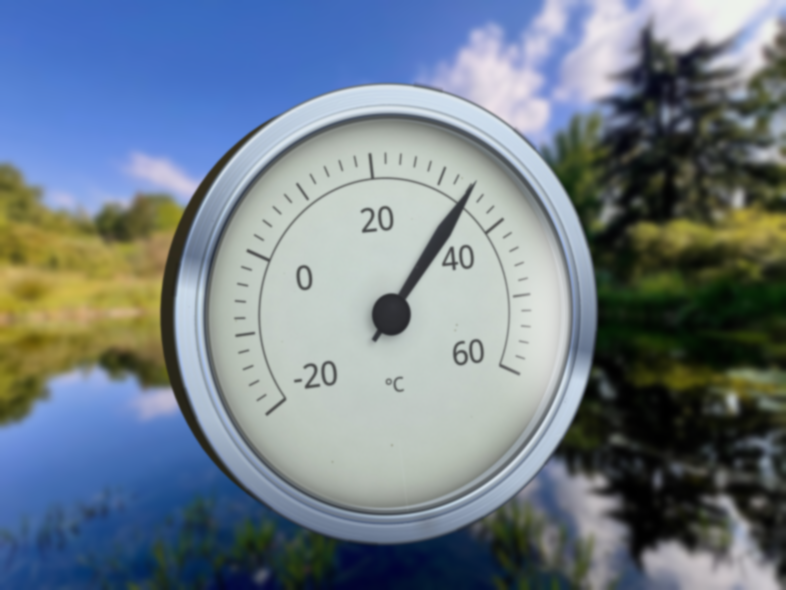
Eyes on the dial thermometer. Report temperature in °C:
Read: 34 °C
